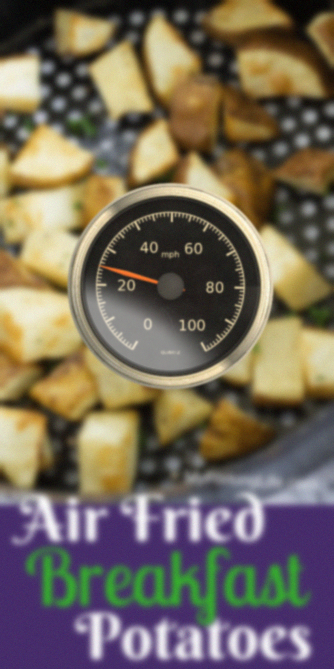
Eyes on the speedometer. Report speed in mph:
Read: 25 mph
